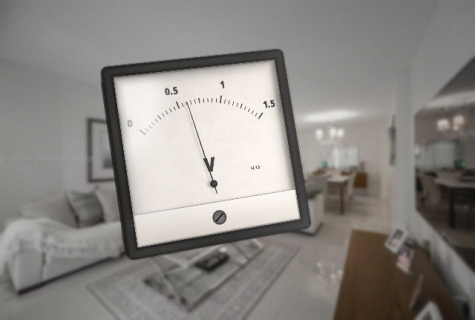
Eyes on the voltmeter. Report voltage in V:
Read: 0.6 V
